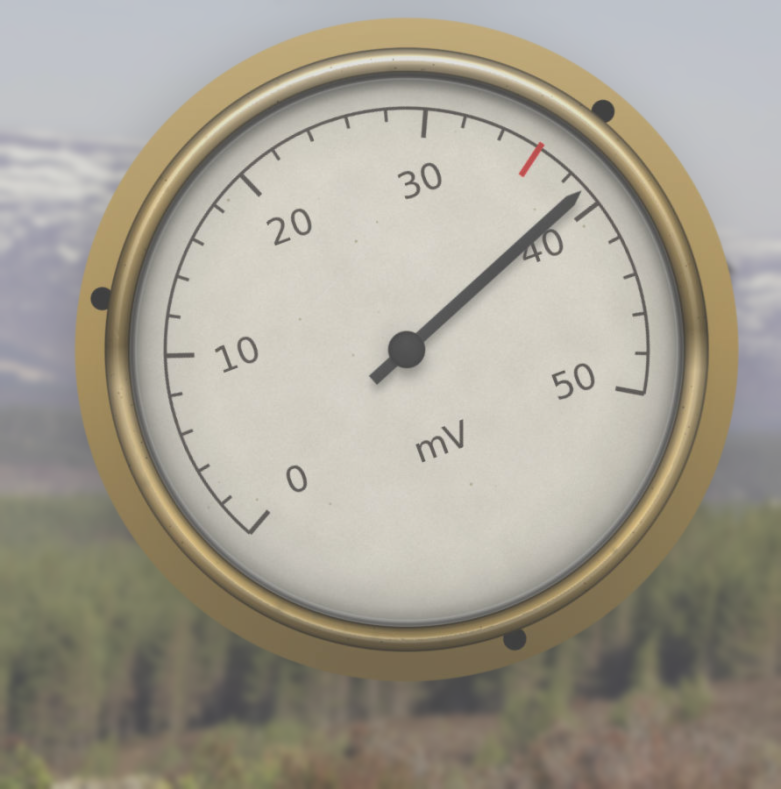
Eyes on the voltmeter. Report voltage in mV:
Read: 39 mV
